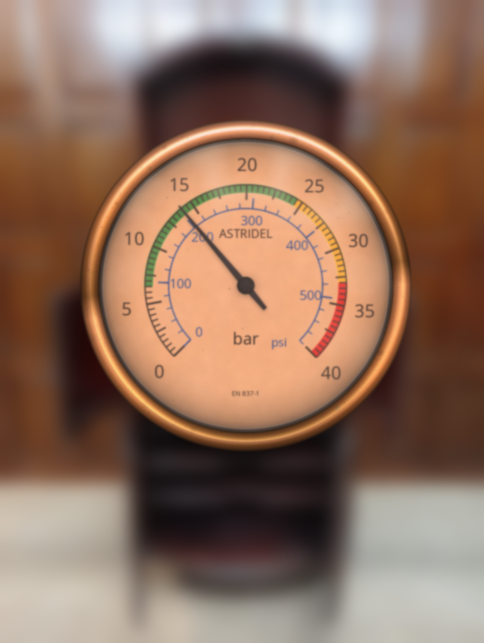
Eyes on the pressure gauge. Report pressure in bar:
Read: 14 bar
